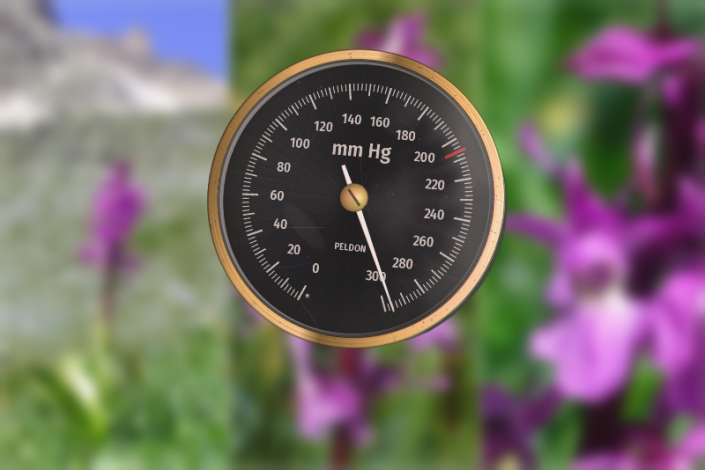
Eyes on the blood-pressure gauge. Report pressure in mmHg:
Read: 296 mmHg
